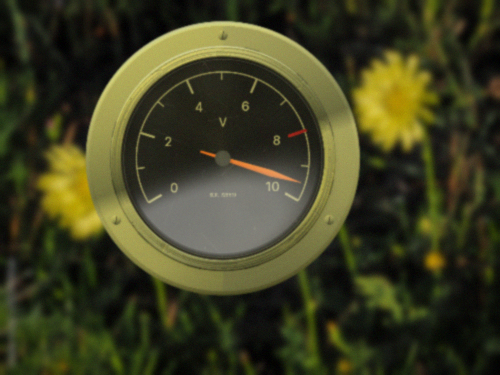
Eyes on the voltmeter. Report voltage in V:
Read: 9.5 V
